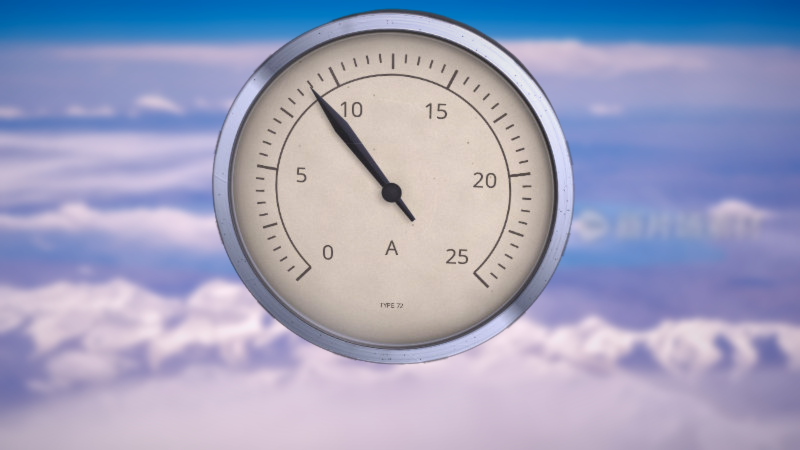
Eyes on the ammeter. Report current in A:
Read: 9 A
